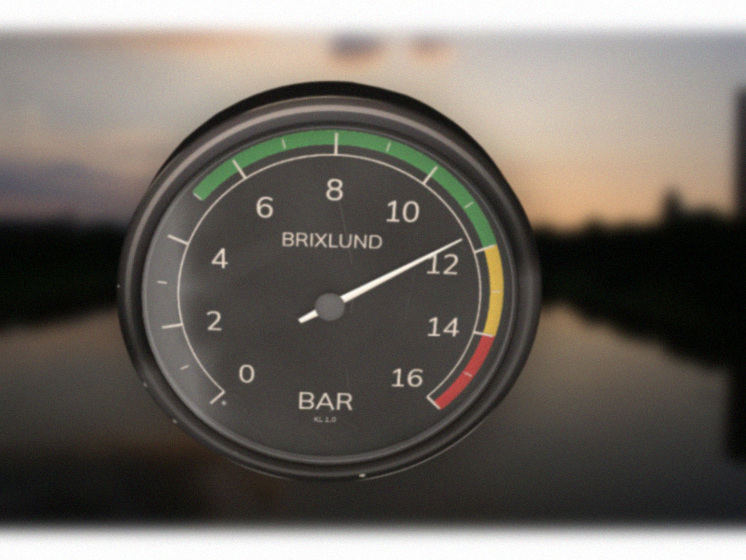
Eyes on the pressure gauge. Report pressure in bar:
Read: 11.5 bar
